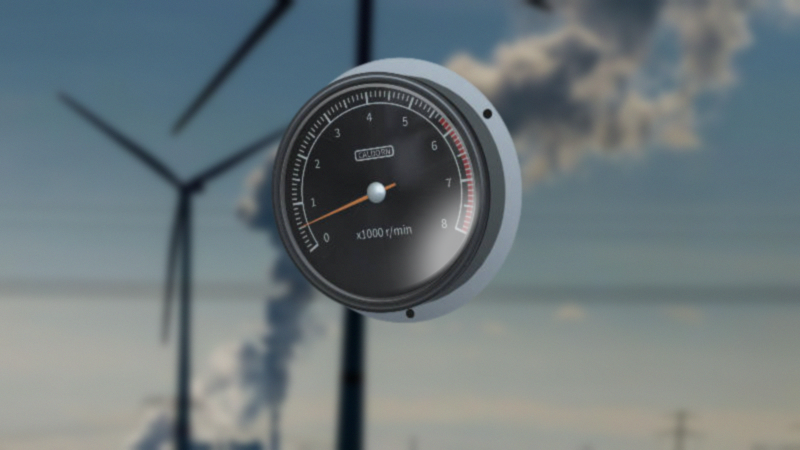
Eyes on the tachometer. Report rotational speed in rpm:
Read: 500 rpm
